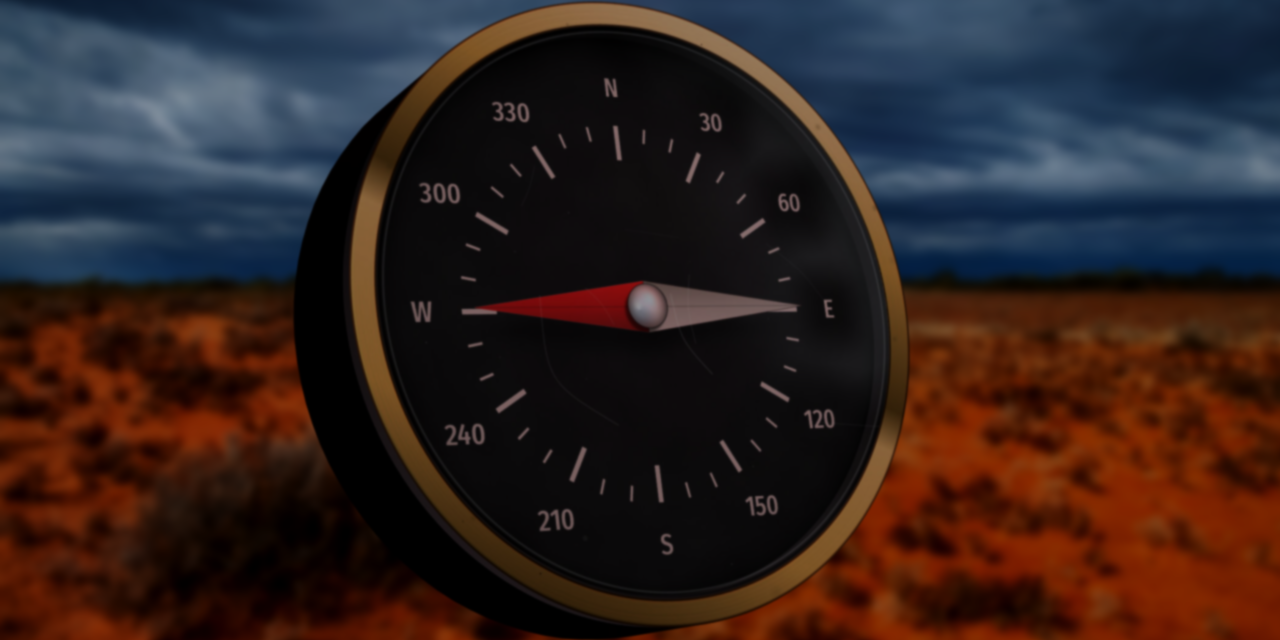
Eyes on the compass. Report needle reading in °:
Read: 270 °
